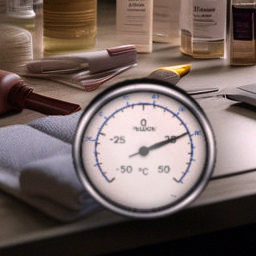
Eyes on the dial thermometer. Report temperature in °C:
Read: 25 °C
